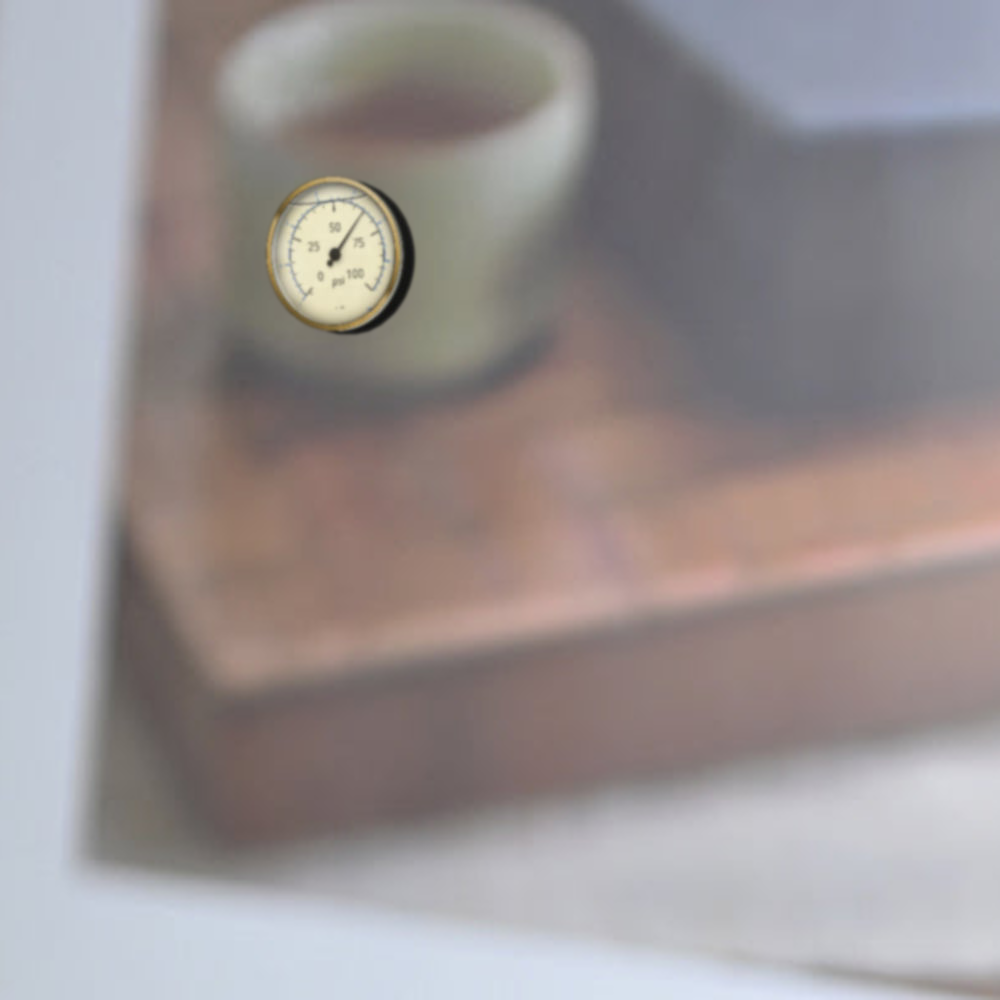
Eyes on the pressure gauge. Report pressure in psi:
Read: 65 psi
